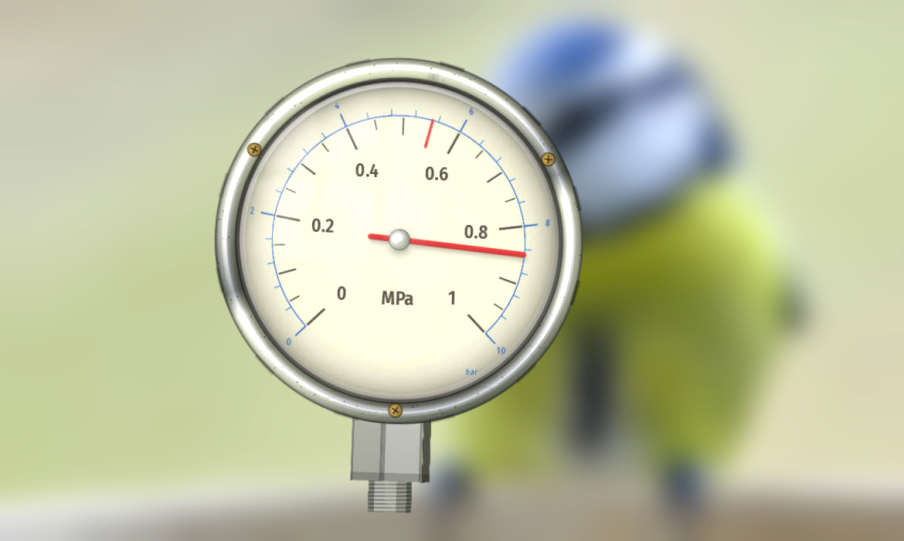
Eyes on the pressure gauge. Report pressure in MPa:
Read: 0.85 MPa
